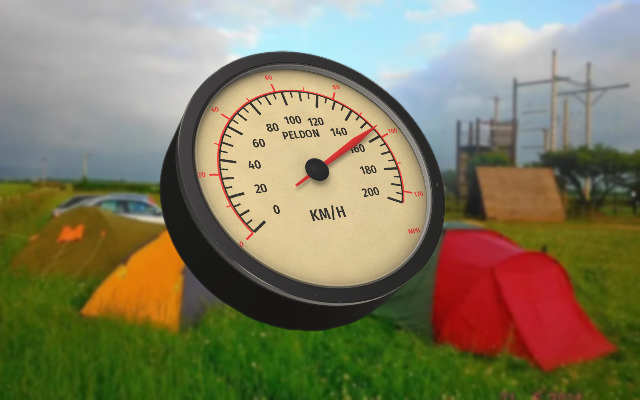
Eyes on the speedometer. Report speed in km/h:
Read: 155 km/h
